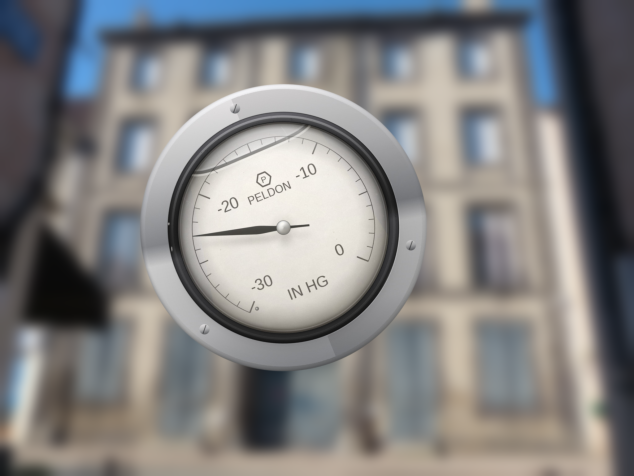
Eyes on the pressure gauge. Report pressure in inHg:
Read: -23 inHg
